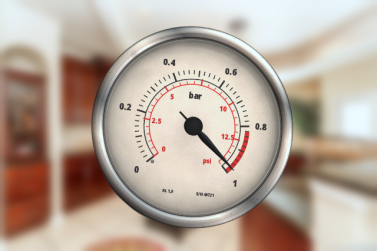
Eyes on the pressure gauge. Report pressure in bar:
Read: 0.98 bar
